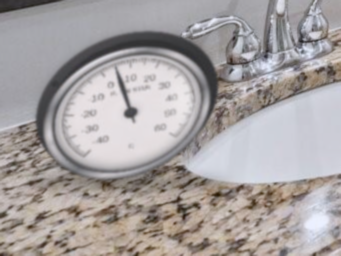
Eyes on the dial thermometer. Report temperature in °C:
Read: 5 °C
